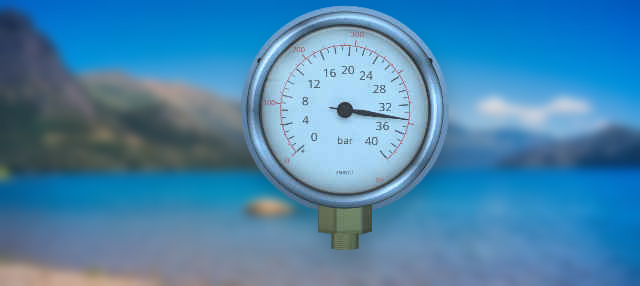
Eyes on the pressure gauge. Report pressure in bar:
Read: 34 bar
